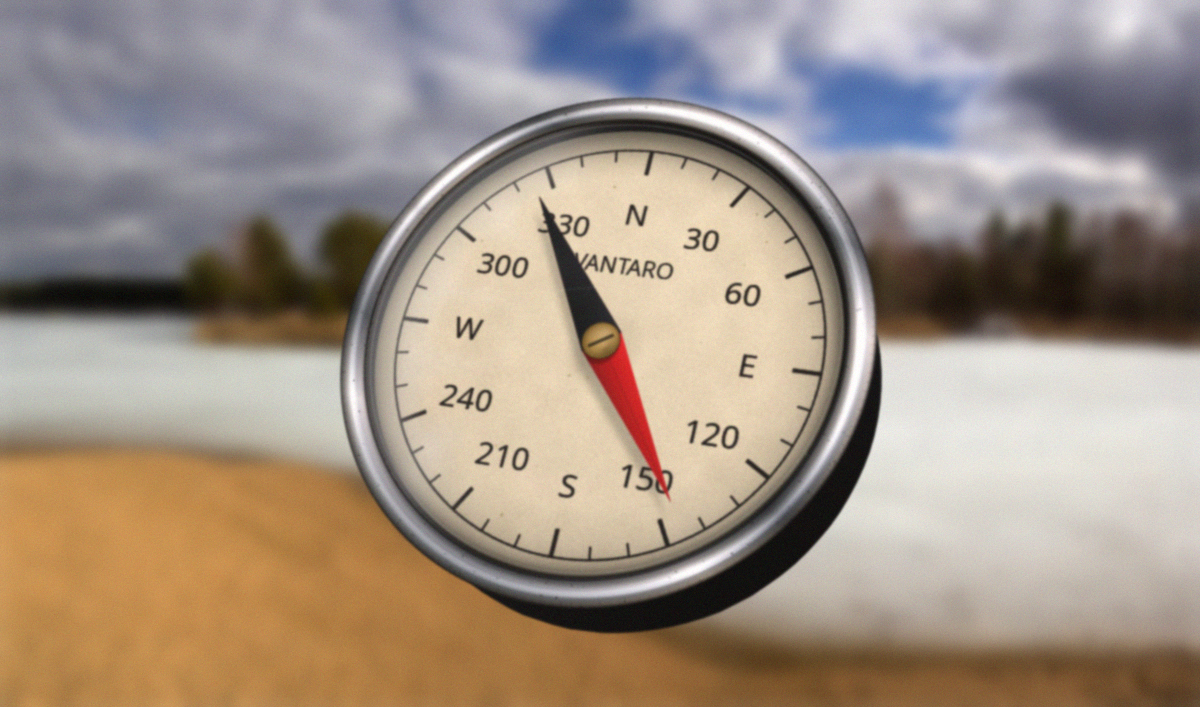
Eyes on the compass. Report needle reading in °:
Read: 145 °
